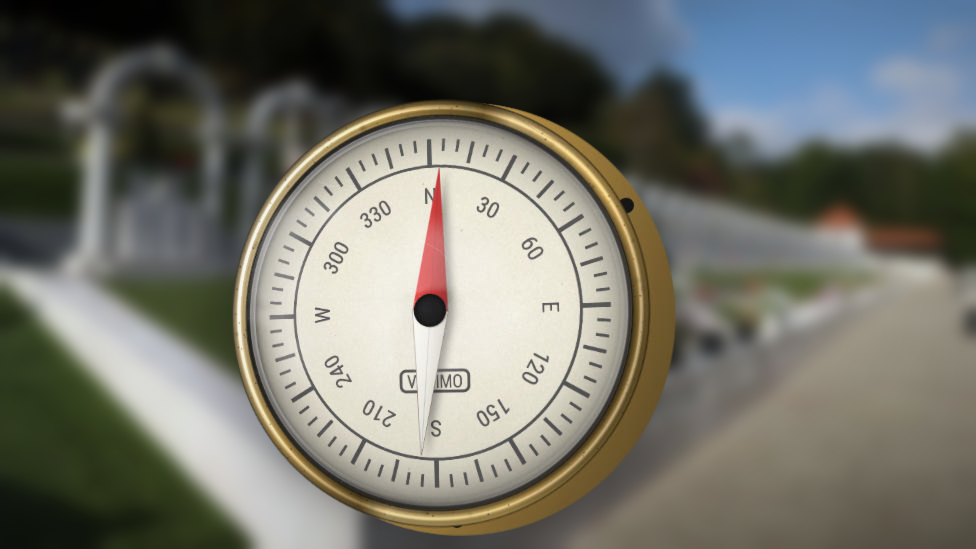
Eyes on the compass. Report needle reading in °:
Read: 5 °
